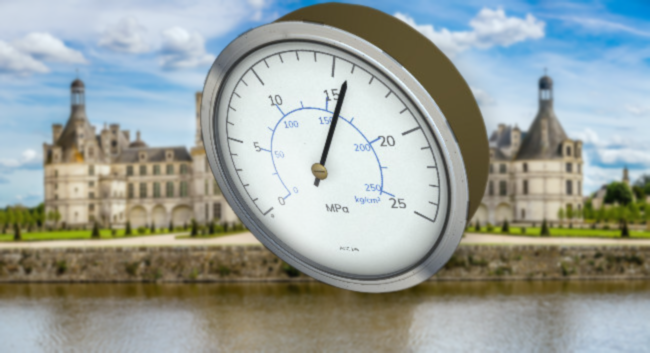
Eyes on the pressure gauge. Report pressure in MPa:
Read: 16 MPa
